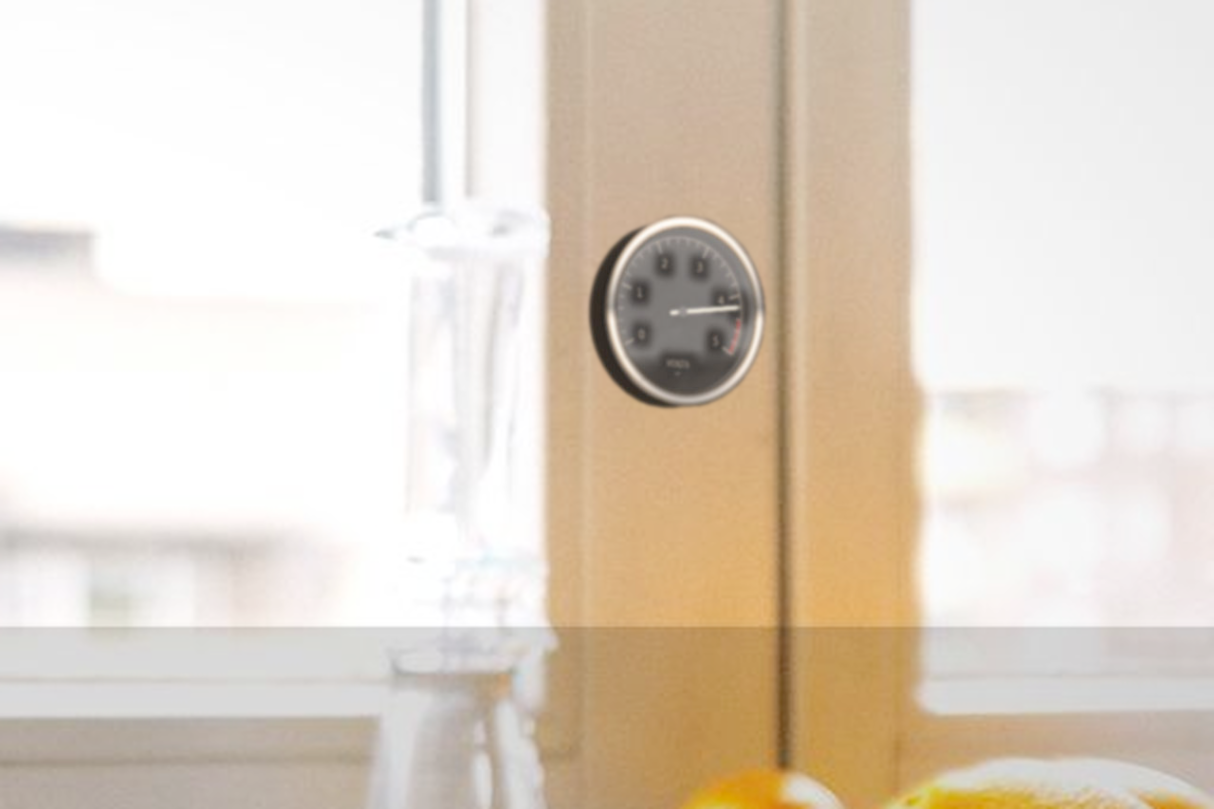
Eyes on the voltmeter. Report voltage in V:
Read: 4.2 V
